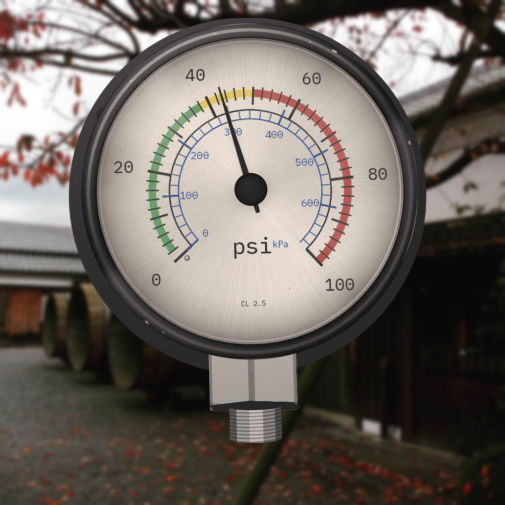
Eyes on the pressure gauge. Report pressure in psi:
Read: 43 psi
